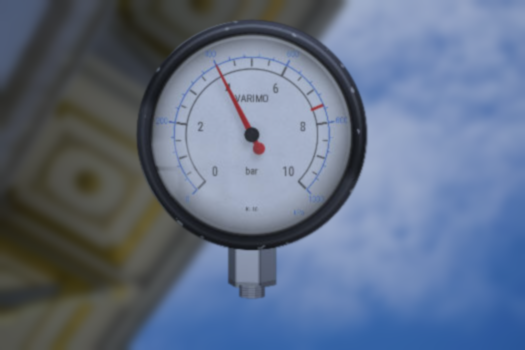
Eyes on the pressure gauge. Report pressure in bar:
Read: 4 bar
